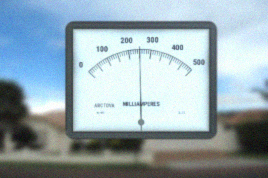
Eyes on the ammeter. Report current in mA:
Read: 250 mA
